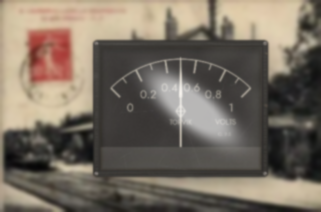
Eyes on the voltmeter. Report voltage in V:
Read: 0.5 V
